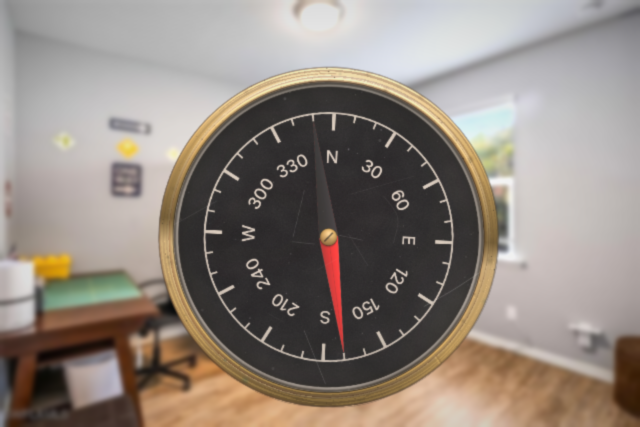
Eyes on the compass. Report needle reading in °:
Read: 170 °
